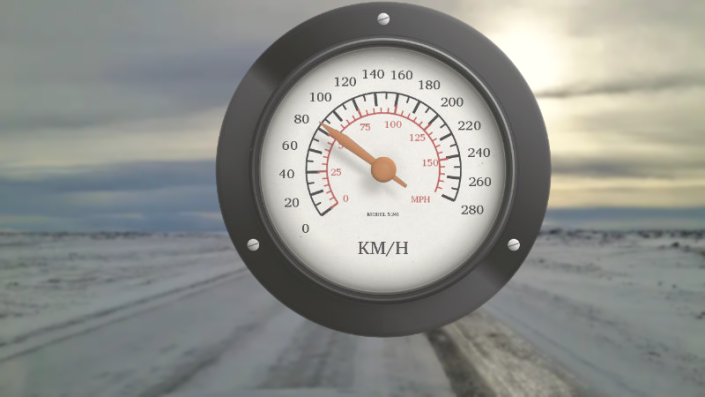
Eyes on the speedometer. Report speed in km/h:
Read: 85 km/h
